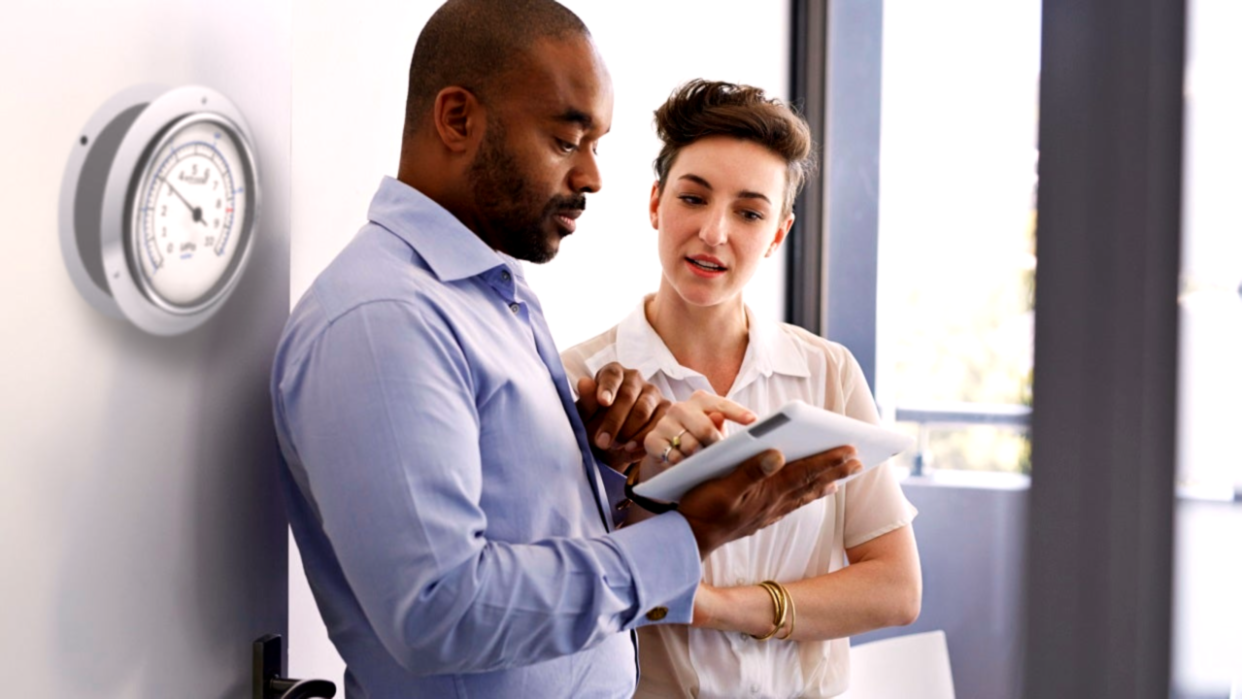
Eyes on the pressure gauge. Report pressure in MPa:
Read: 3 MPa
